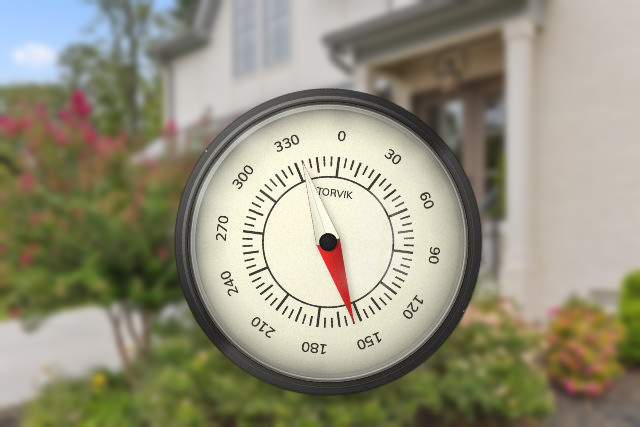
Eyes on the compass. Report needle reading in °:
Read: 155 °
